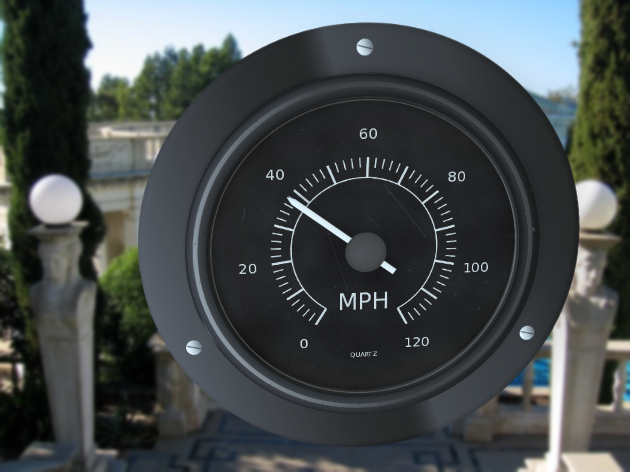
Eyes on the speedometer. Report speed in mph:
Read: 38 mph
